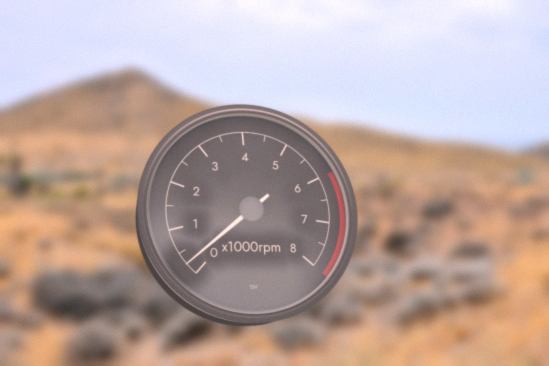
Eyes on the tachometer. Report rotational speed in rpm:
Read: 250 rpm
